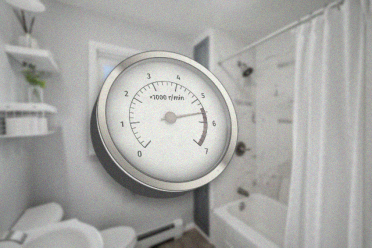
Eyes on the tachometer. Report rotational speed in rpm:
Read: 5600 rpm
